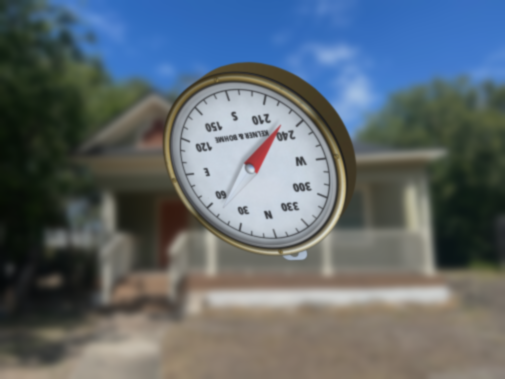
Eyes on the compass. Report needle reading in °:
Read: 230 °
